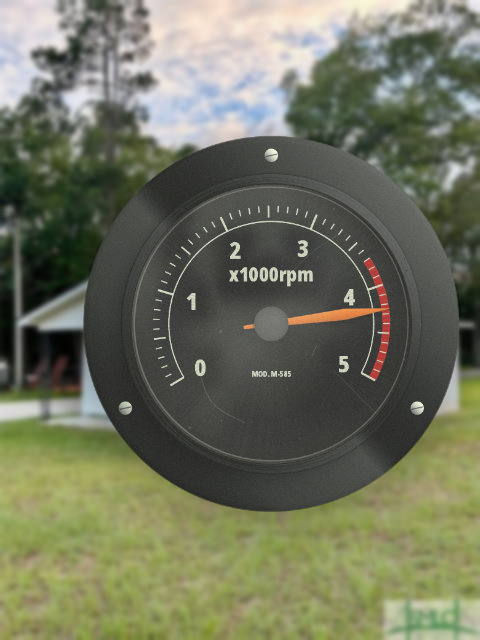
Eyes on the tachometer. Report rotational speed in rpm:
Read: 4250 rpm
